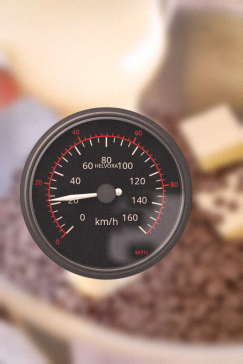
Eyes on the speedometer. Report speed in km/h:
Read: 22.5 km/h
